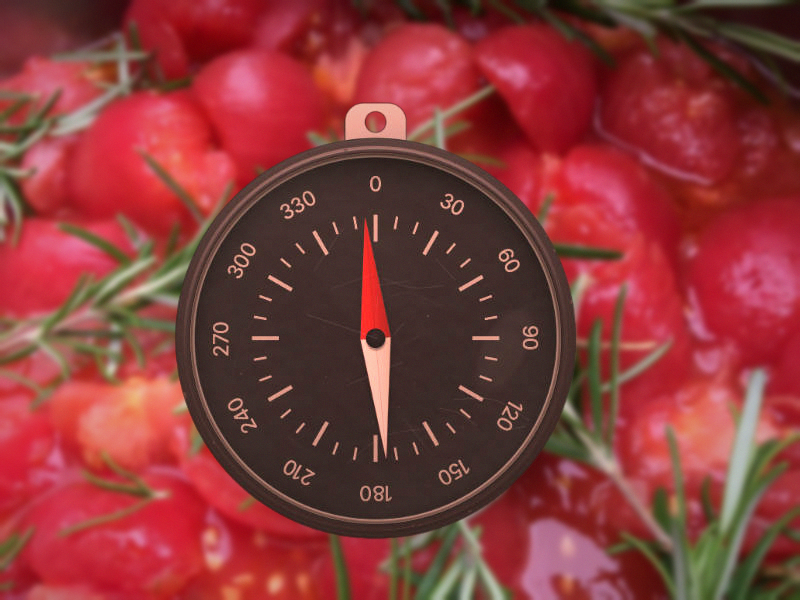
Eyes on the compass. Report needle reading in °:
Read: 355 °
